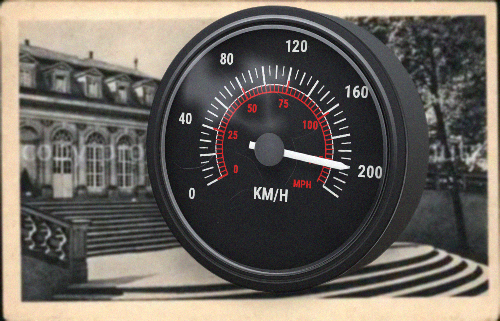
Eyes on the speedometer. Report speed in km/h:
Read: 200 km/h
